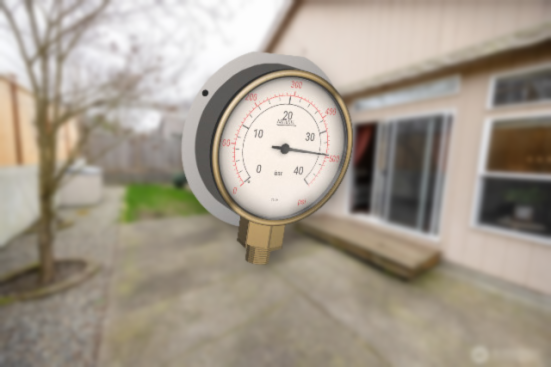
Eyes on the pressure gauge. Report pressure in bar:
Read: 34 bar
